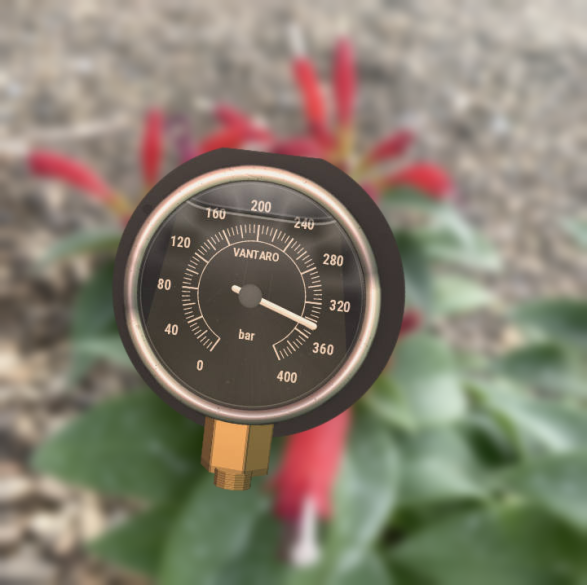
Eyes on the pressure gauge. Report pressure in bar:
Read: 345 bar
